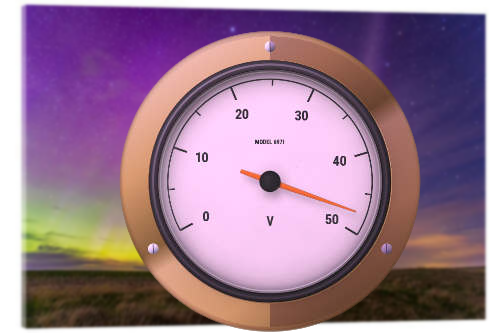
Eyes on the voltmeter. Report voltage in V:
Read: 47.5 V
